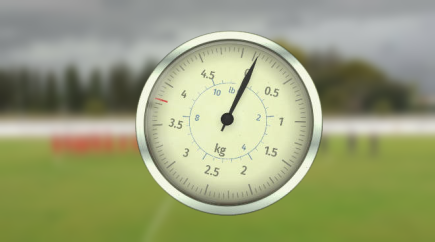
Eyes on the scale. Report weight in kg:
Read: 0.05 kg
